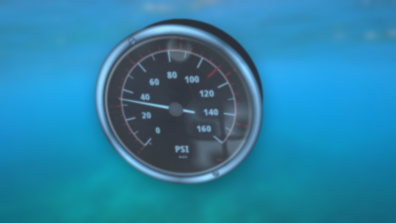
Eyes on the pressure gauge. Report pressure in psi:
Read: 35 psi
